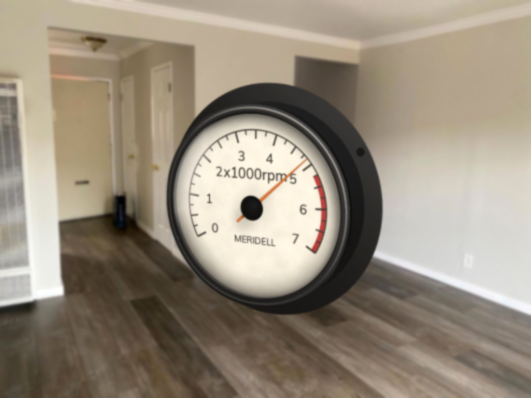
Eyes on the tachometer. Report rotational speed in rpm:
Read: 4875 rpm
